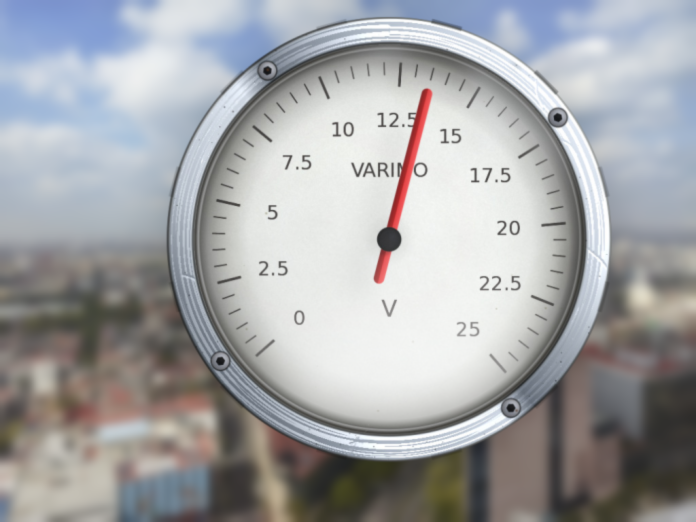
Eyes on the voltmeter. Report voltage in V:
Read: 13.5 V
